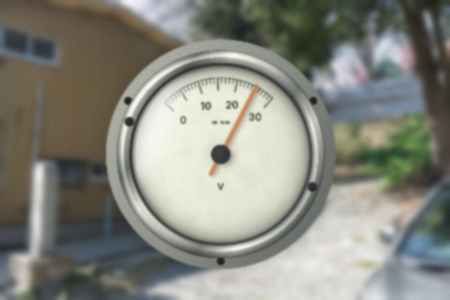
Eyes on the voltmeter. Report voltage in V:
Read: 25 V
